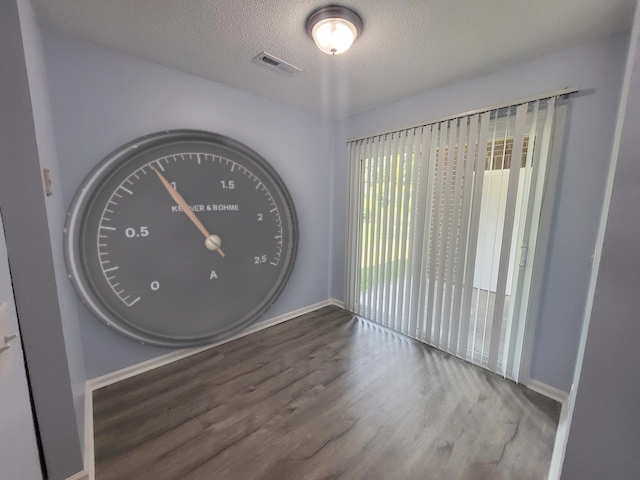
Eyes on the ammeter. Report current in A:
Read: 0.95 A
